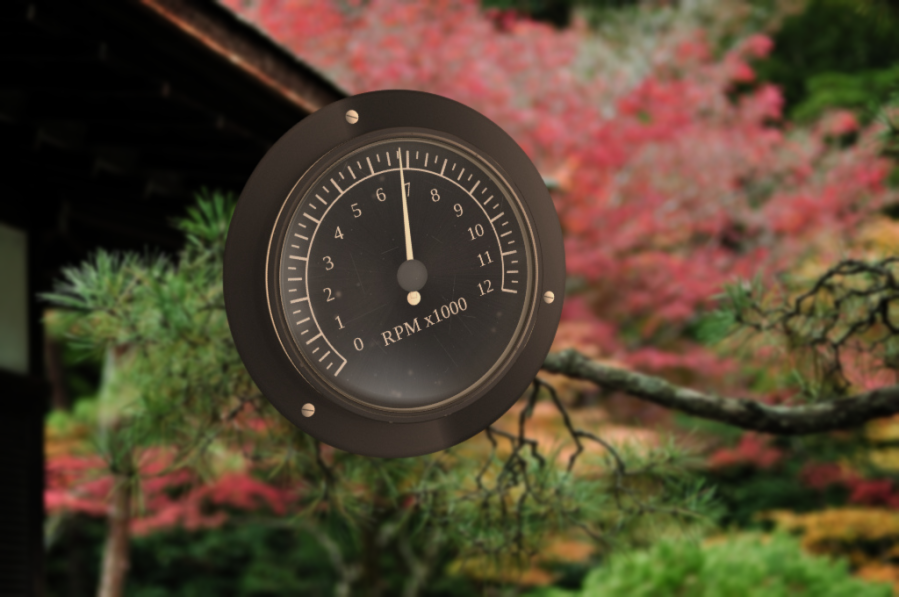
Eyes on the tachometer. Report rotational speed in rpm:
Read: 6750 rpm
